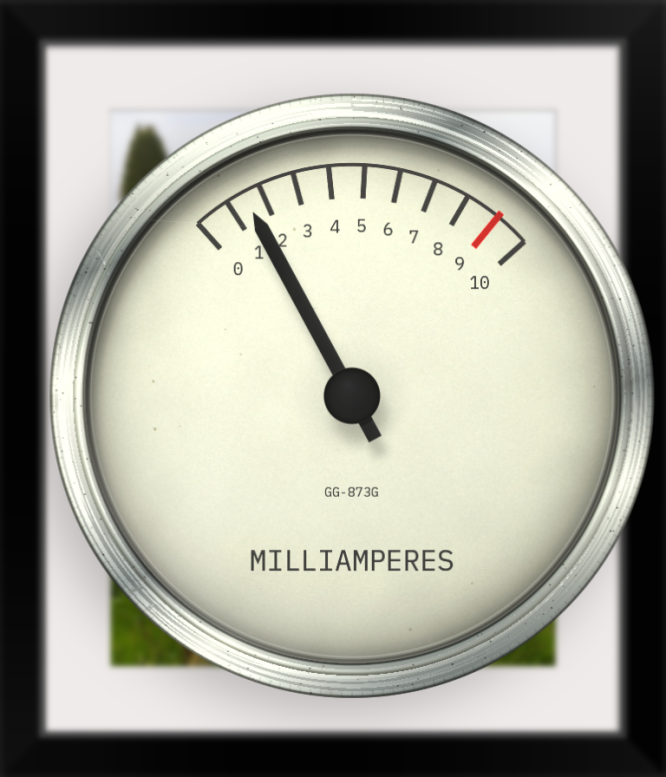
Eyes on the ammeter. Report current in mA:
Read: 1.5 mA
